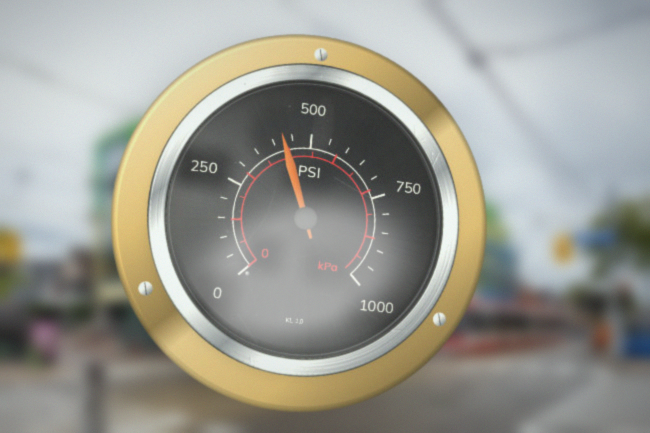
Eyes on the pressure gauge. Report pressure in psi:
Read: 425 psi
